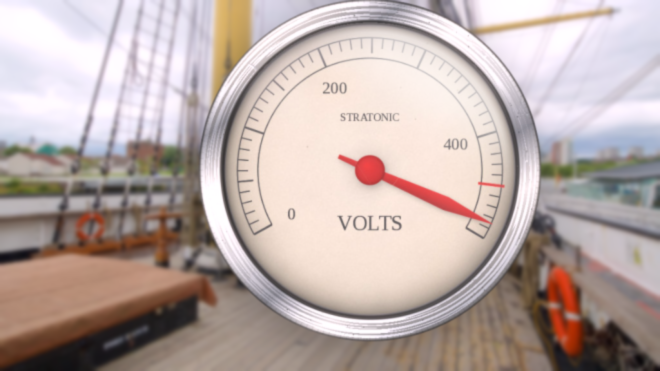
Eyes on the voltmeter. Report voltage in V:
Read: 485 V
